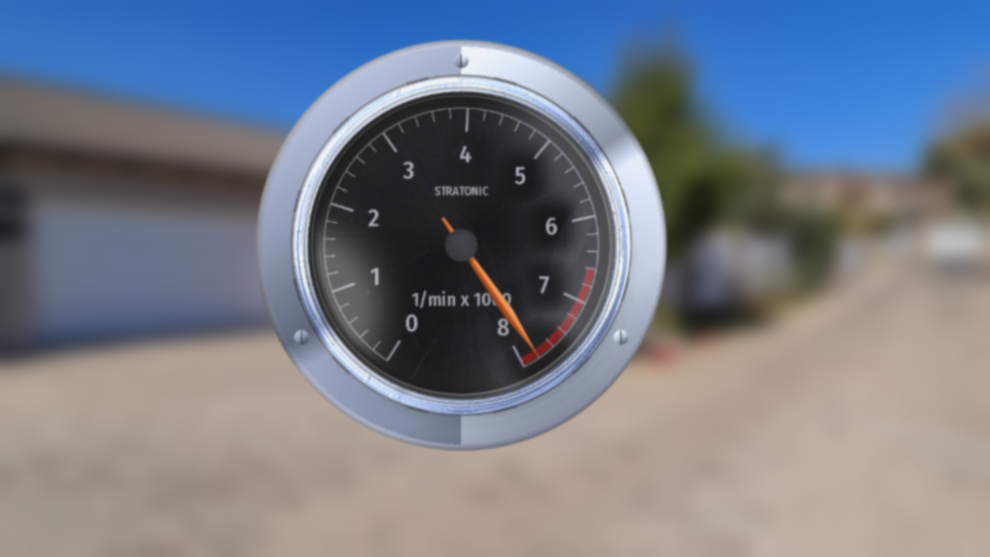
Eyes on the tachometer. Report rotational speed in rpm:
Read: 7800 rpm
